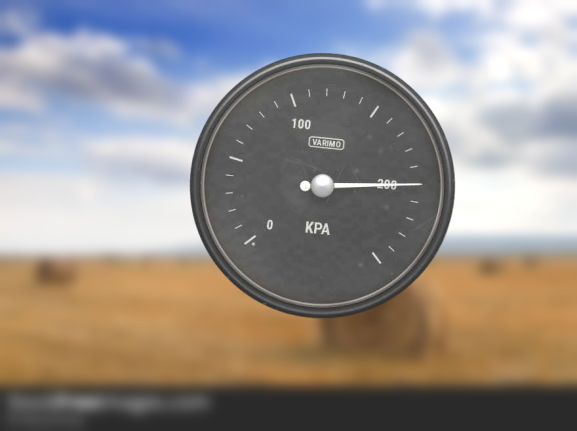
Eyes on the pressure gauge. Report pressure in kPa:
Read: 200 kPa
